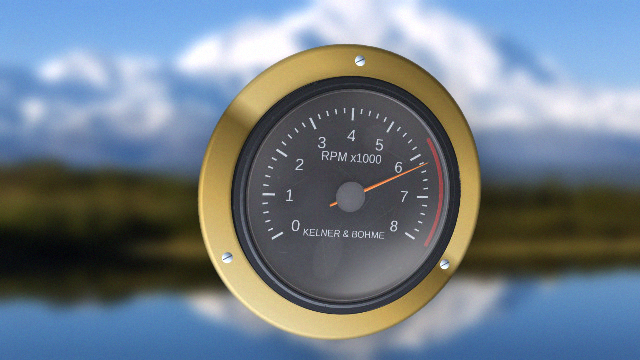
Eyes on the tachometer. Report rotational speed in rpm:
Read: 6200 rpm
